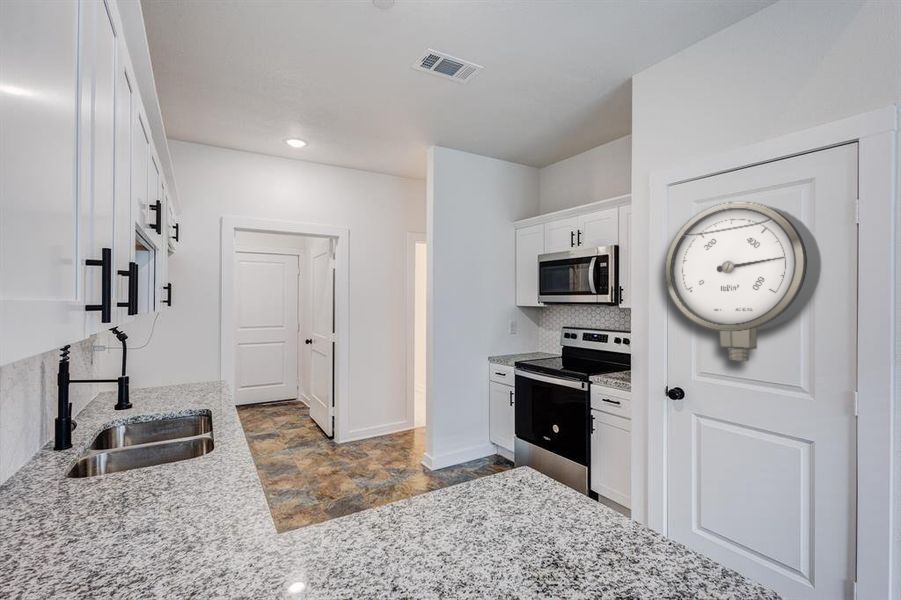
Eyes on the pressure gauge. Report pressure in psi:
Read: 500 psi
